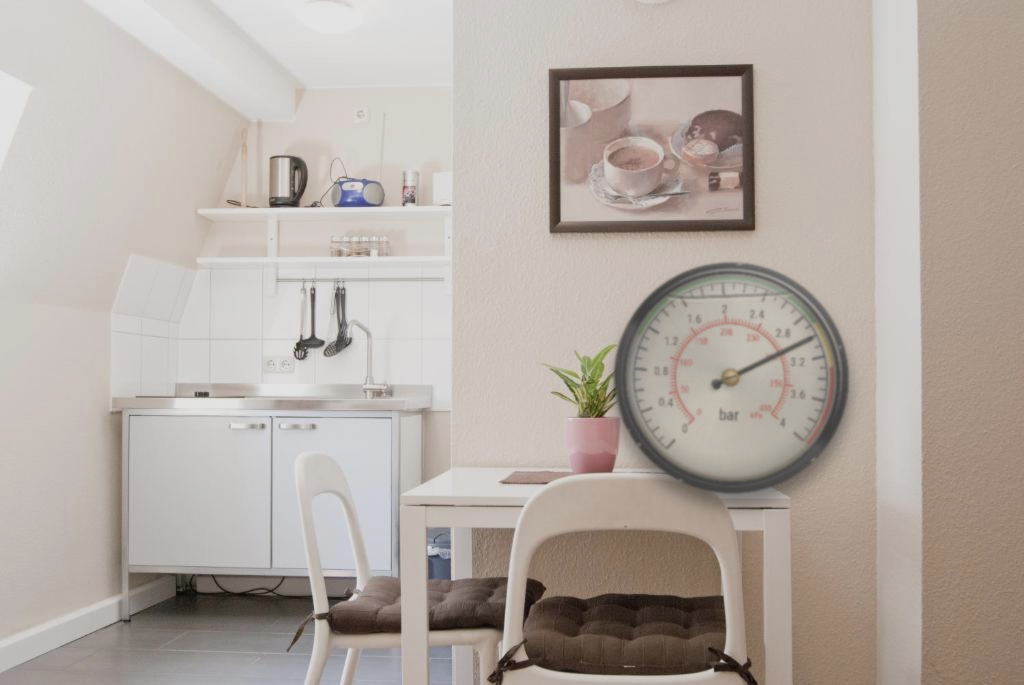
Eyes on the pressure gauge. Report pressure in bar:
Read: 3 bar
